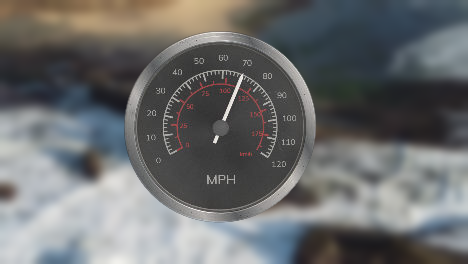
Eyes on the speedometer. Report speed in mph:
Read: 70 mph
